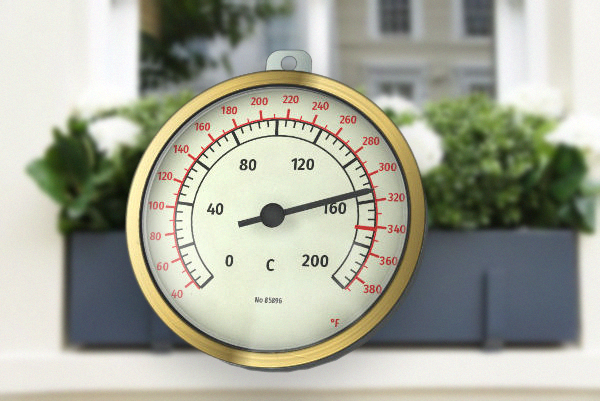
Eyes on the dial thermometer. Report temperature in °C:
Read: 156 °C
